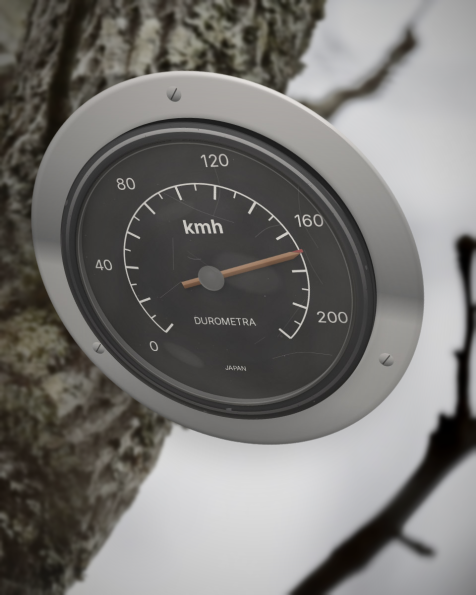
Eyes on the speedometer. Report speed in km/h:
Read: 170 km/h
